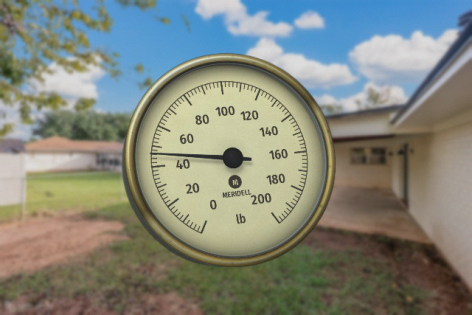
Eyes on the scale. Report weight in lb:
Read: 46 lb
